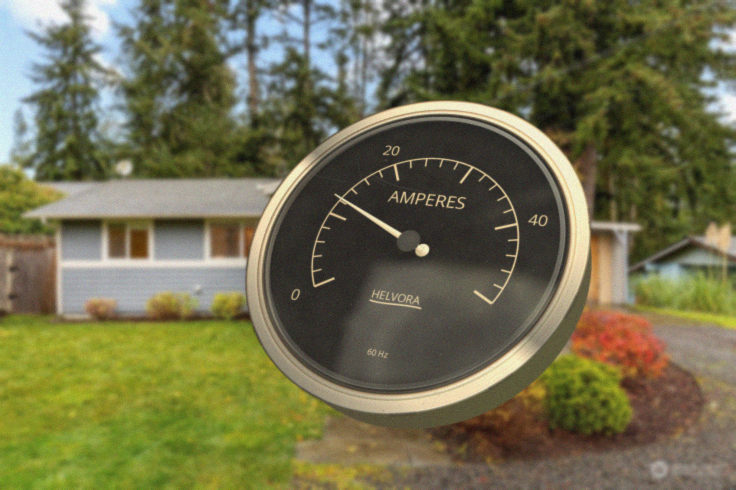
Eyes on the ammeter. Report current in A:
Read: 12 A
